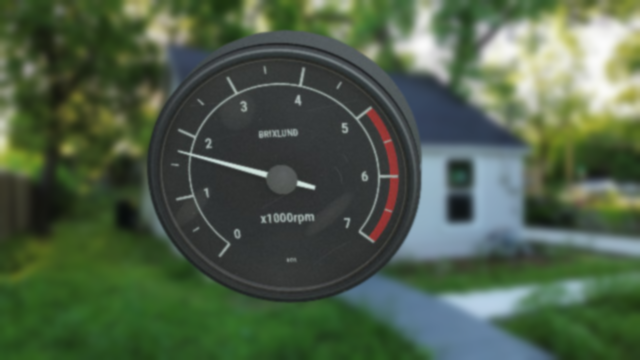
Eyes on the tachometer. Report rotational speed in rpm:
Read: 1750 rpm
